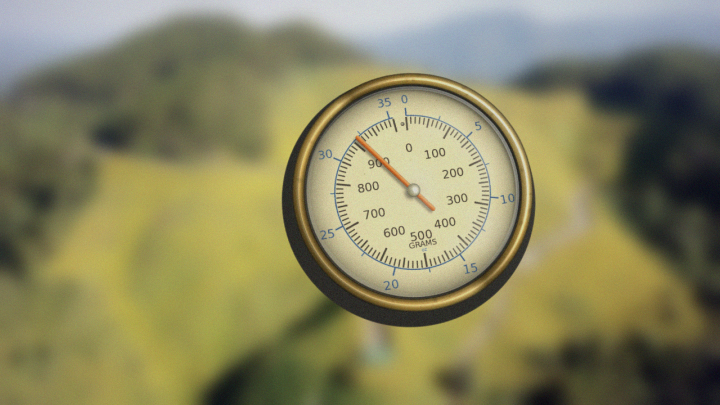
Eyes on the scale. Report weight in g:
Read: 910 g
